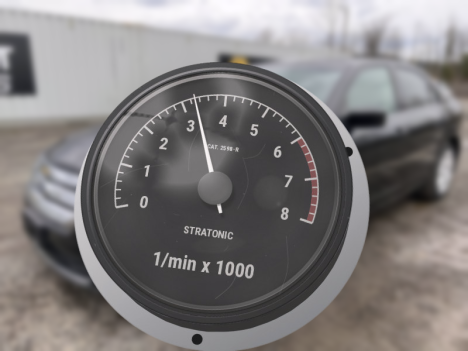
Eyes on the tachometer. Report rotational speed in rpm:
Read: 3300 rpm
